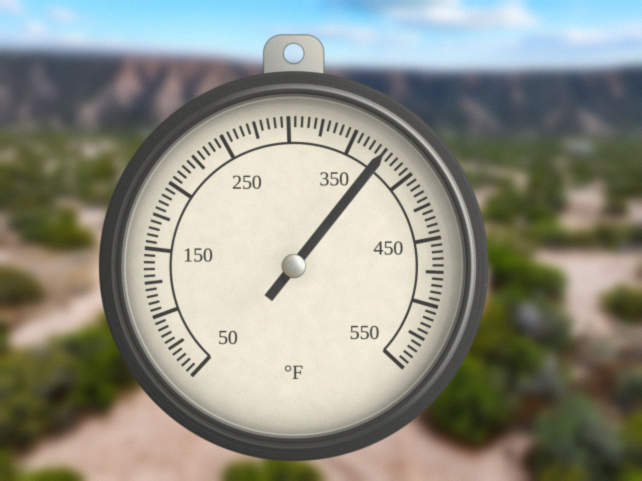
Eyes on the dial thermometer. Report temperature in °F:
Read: 375 °F
